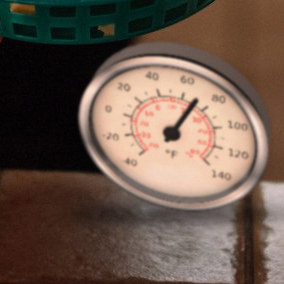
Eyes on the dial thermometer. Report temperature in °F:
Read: 70 °F
